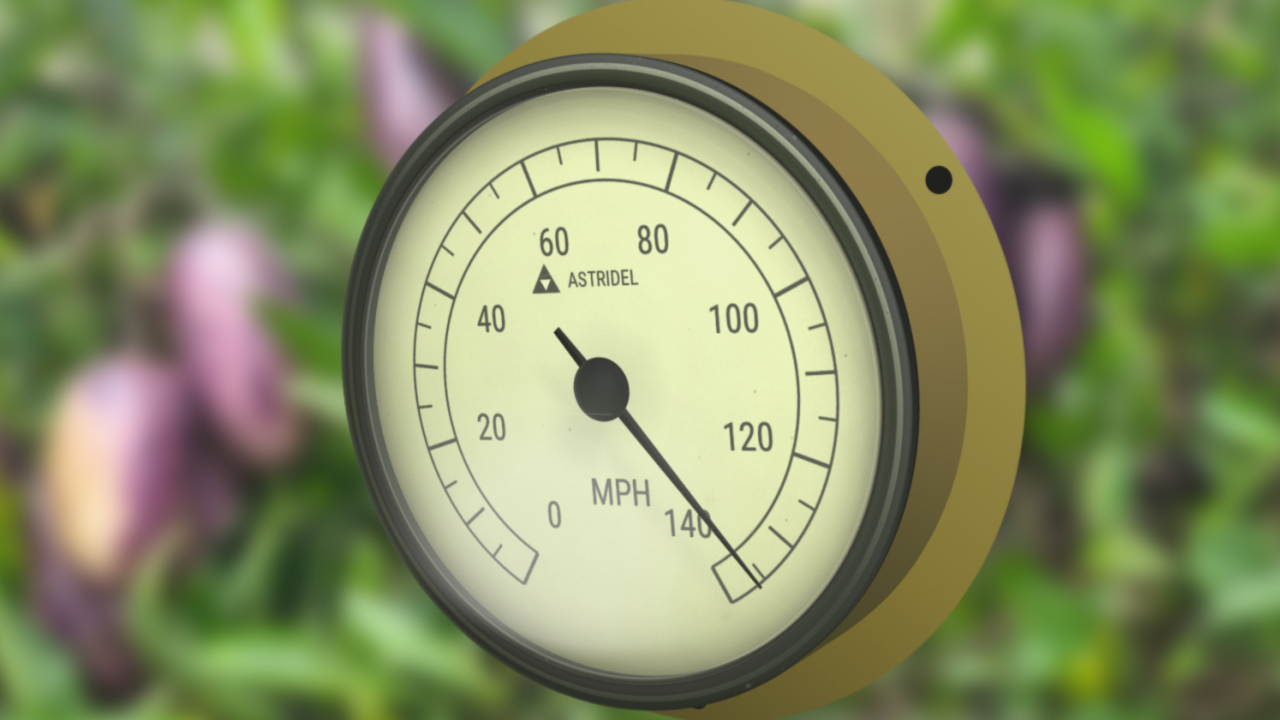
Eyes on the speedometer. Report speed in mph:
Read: 135 mph
